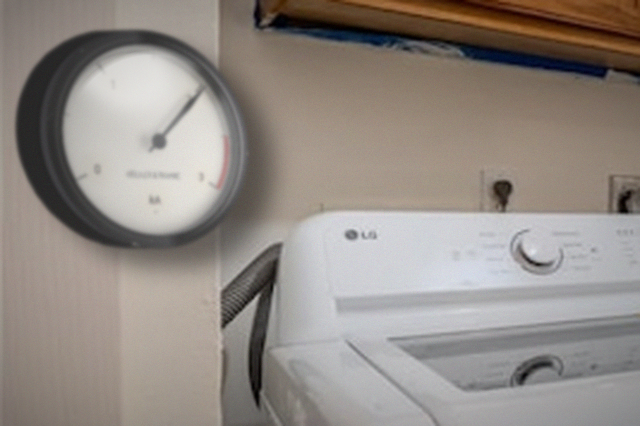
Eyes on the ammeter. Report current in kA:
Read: 2 kA
